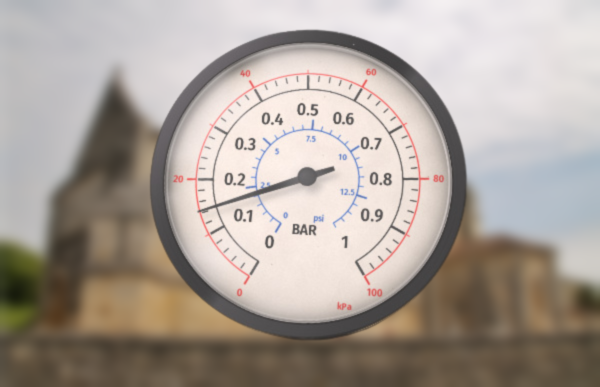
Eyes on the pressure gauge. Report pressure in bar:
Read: 0.14 bar
